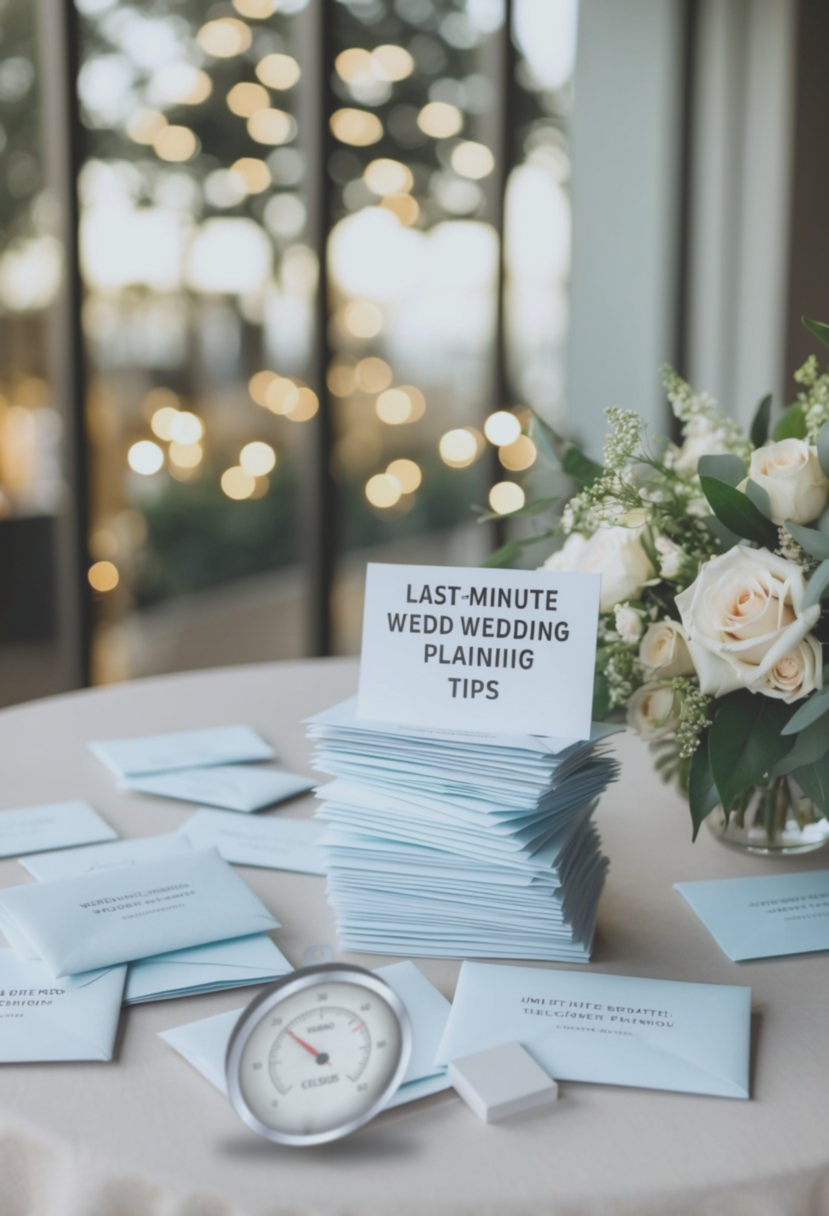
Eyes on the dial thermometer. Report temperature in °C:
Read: 20 °C
